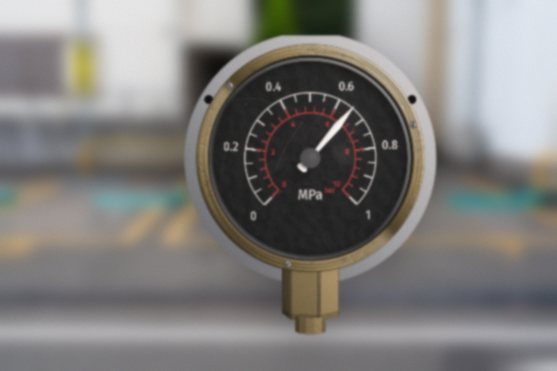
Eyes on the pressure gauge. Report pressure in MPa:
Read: 0.65 MPa
